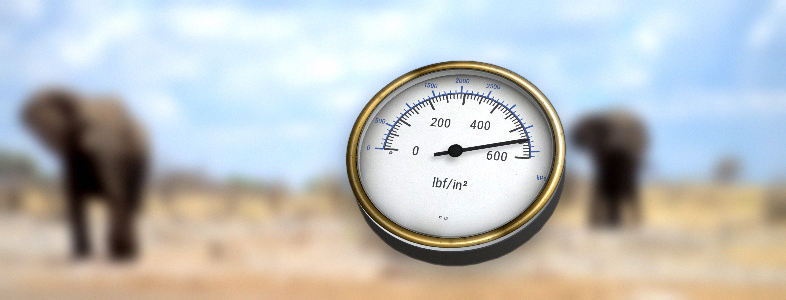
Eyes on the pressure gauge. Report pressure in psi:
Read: 550 psi
